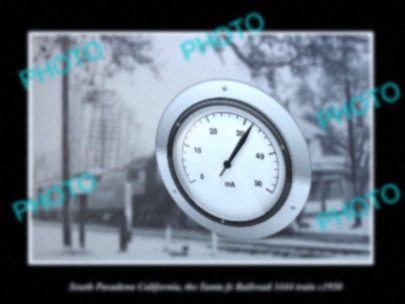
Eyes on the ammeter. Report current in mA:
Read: 32 mA
